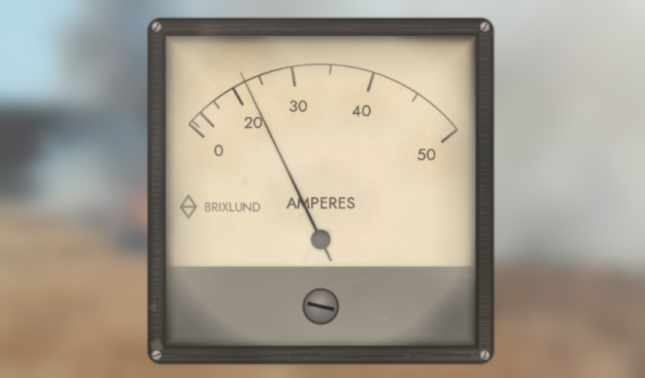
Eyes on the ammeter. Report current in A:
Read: 22.5 A
